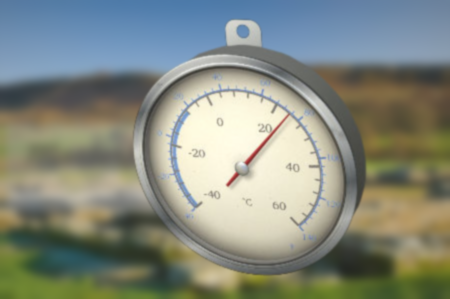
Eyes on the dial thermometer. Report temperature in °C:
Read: 24 °C
